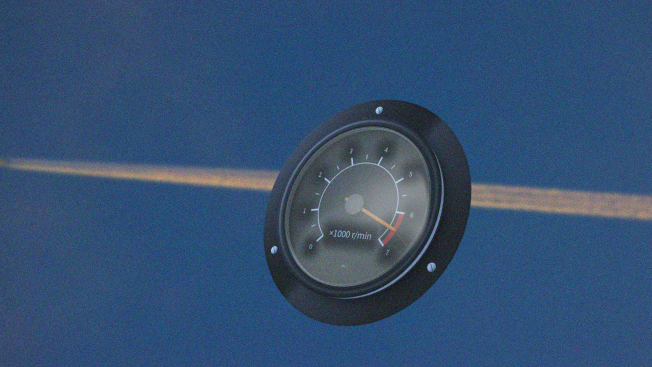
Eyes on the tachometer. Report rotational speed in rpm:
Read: 6500 rpm
